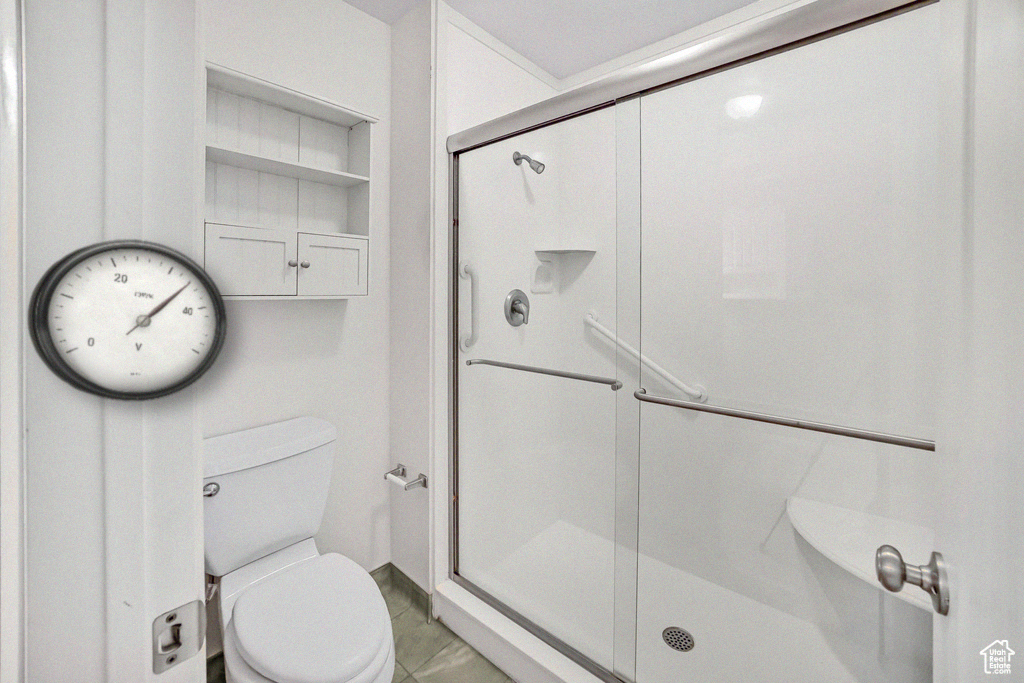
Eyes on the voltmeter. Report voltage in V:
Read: 34 V
